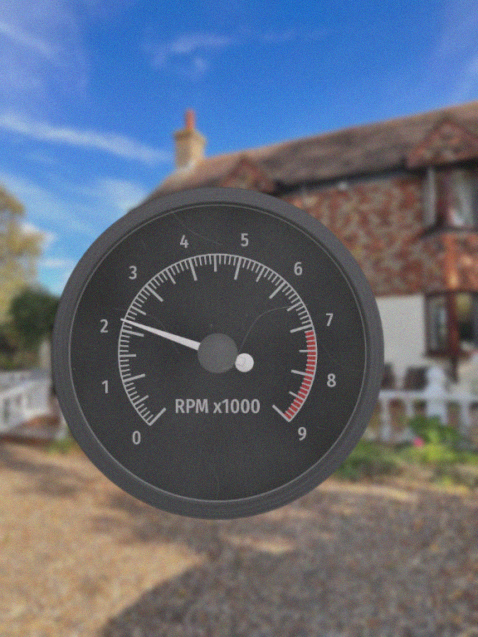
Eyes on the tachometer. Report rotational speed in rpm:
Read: 2200 rpm
